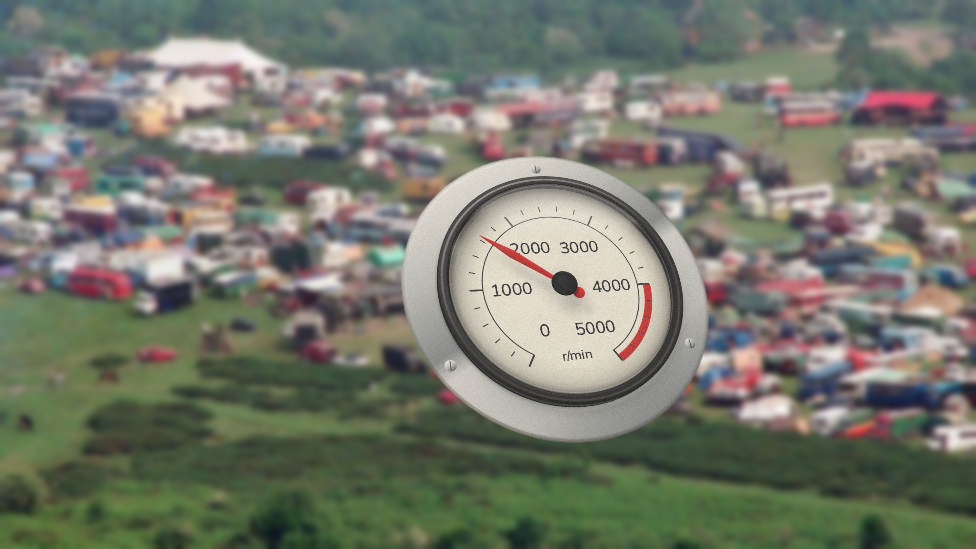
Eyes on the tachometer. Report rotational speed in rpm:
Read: 1600 rpm
